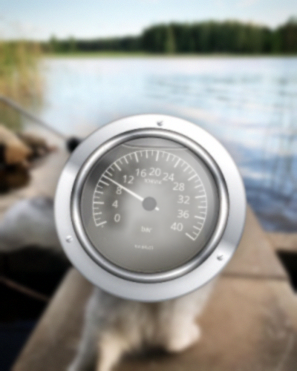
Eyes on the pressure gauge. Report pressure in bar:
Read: 9 bar
